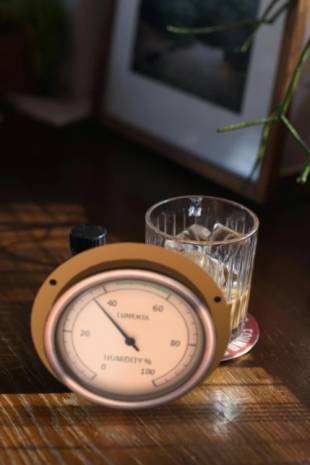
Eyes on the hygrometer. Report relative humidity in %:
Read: 36 %
